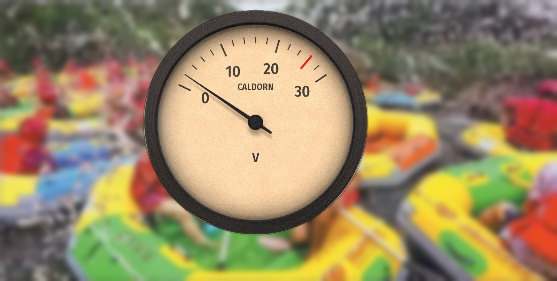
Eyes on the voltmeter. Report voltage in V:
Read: 2 V
